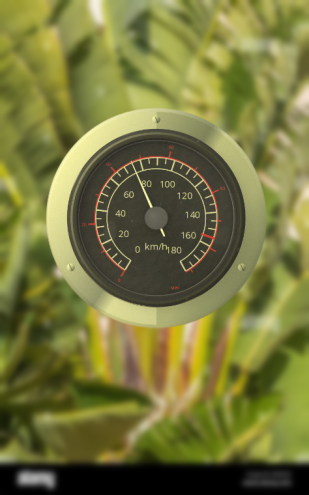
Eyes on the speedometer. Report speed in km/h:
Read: 75 km/h
